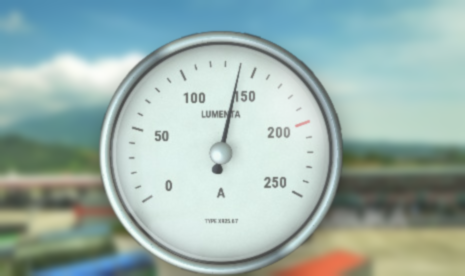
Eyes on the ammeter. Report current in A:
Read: 140 A
